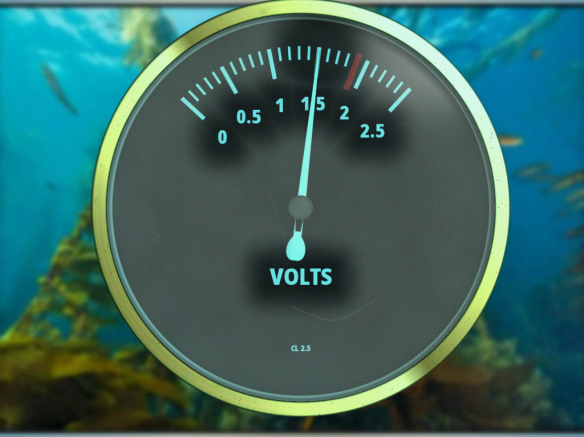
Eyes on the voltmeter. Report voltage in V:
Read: 1.5 V
